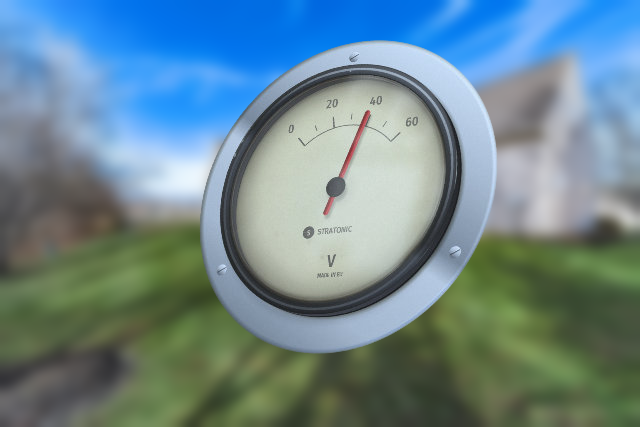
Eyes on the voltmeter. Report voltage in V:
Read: 40 V
